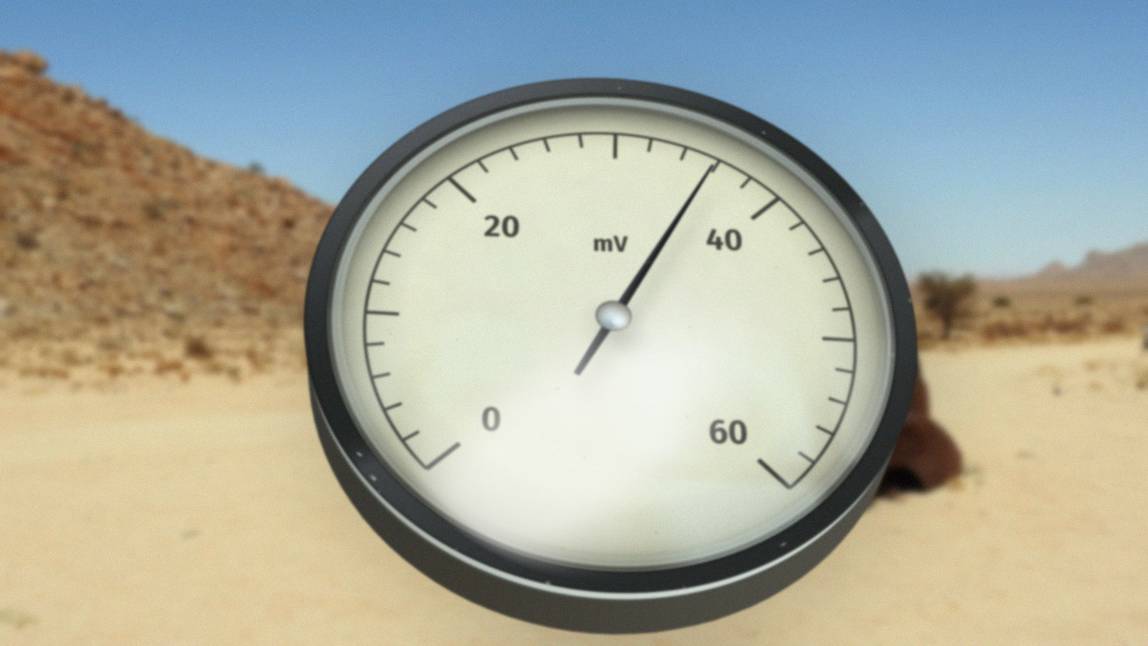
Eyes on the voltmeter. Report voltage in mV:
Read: 36 mV
